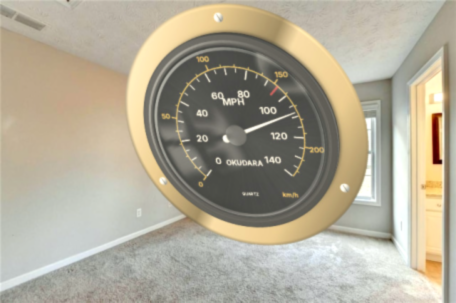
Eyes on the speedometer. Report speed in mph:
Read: 107.5 mph
